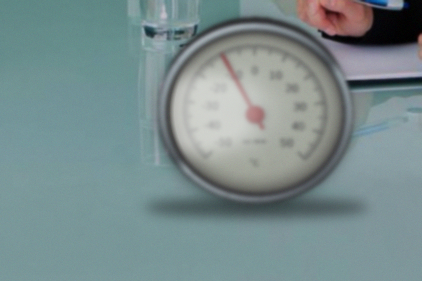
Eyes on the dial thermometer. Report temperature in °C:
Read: -10 °C
